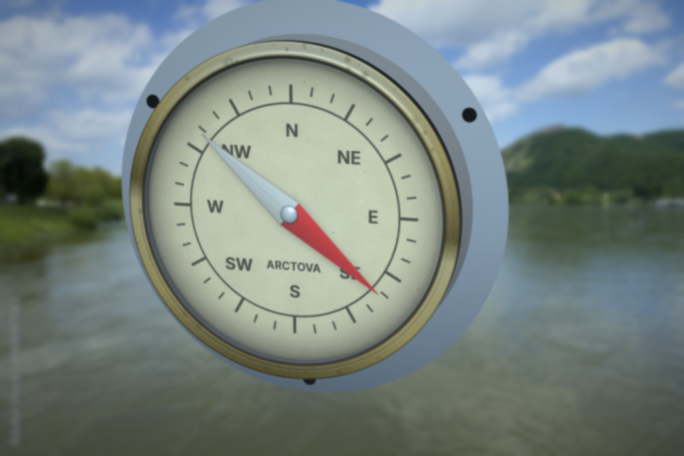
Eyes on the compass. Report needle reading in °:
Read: 130 °
